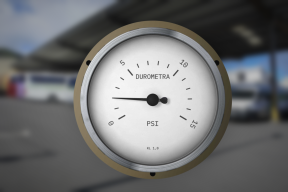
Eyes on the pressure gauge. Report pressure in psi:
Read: 2 psi
